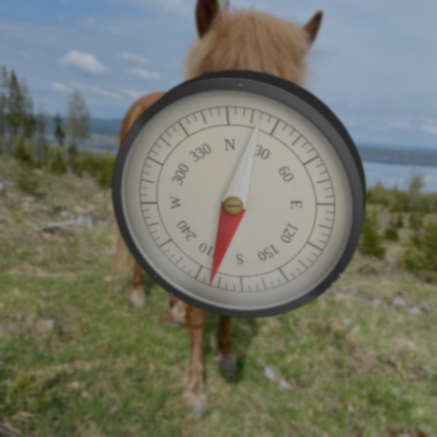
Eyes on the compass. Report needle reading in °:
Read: 200 °
